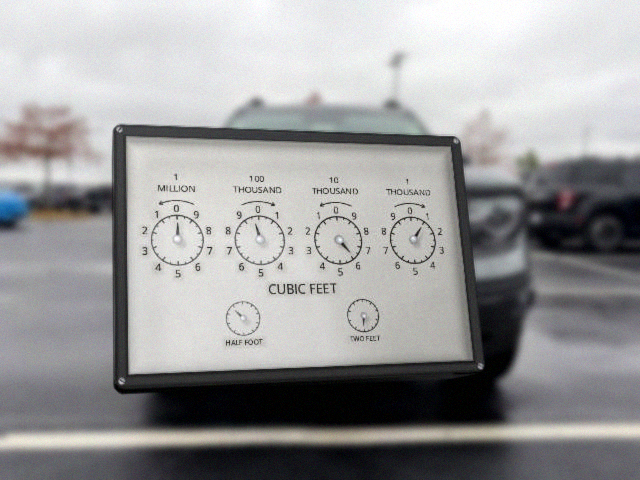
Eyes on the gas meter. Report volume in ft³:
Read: 996100 ft³
